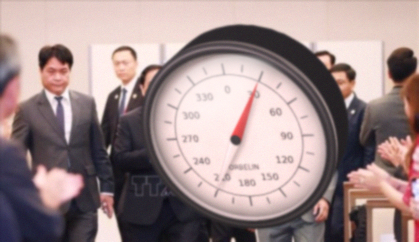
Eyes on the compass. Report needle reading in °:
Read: 30 °
